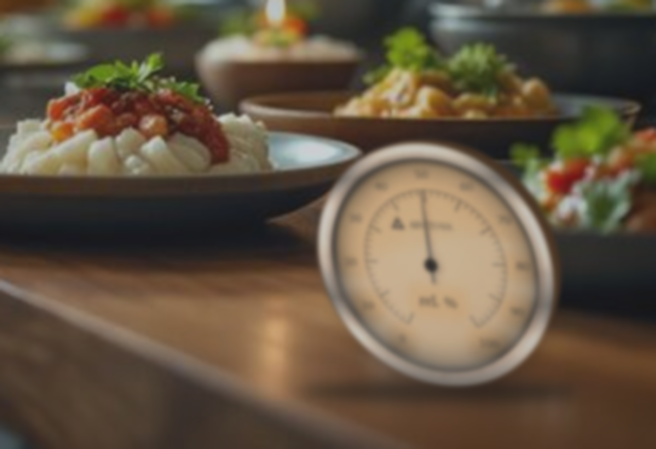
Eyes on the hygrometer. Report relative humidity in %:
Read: 50 %
